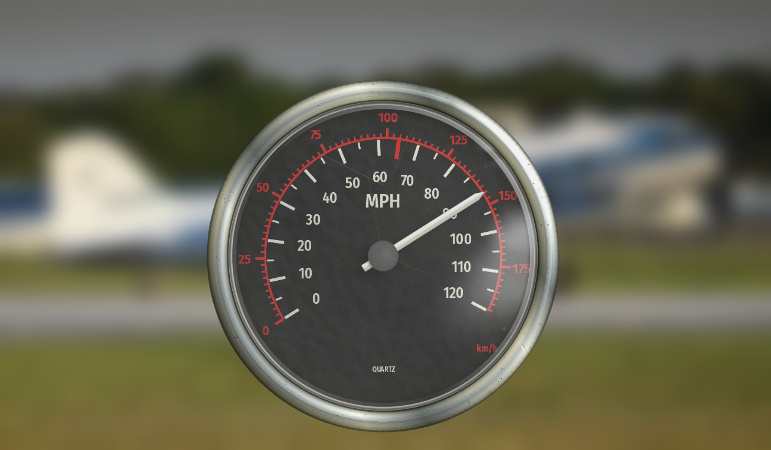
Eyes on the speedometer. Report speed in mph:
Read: 90 mph
